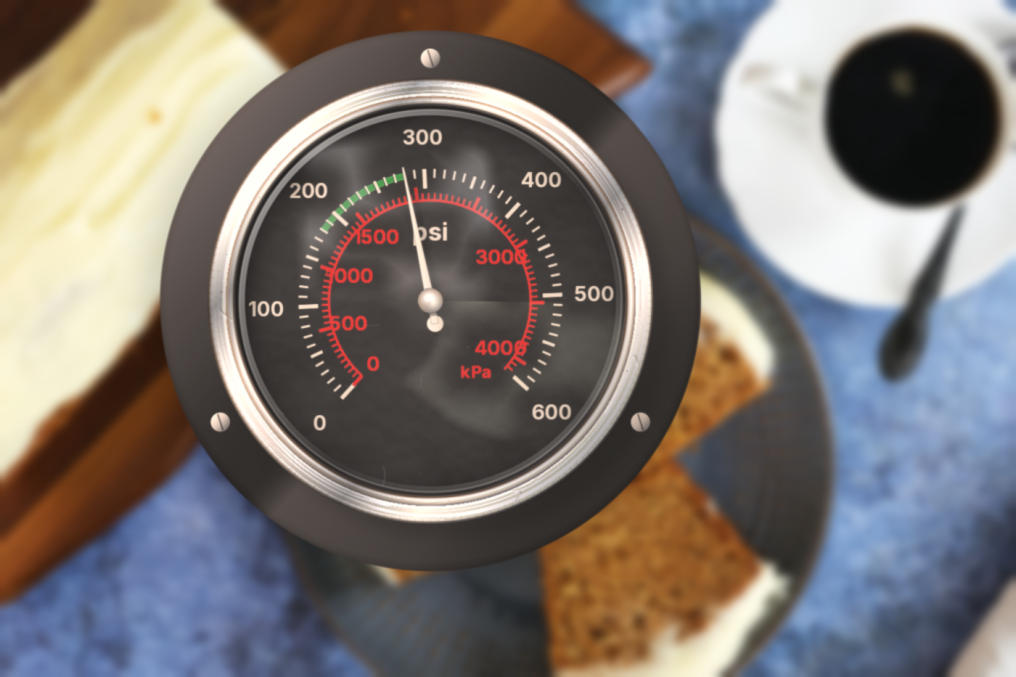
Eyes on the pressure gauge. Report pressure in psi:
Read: 280 psi
